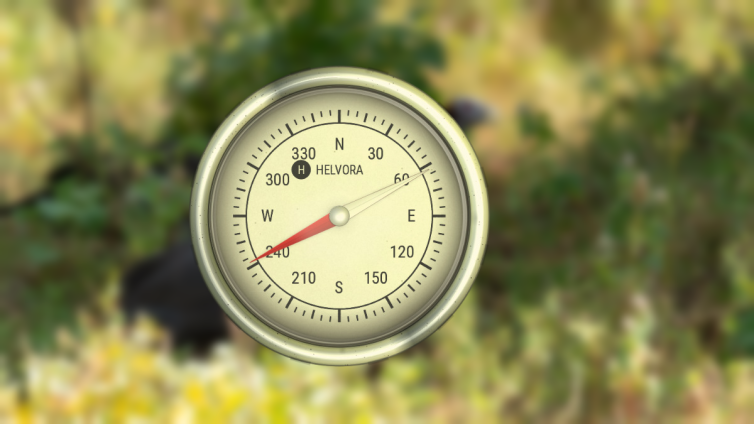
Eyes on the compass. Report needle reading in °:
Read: 242.5 °
